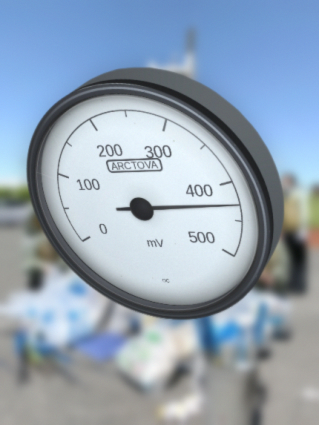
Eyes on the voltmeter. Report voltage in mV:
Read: 425 mV
